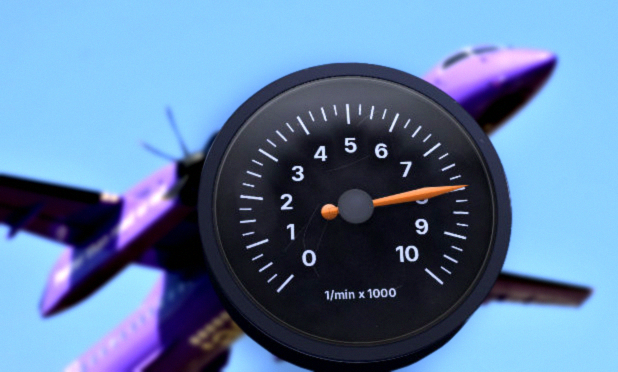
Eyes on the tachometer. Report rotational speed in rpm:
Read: 8000 rpm
